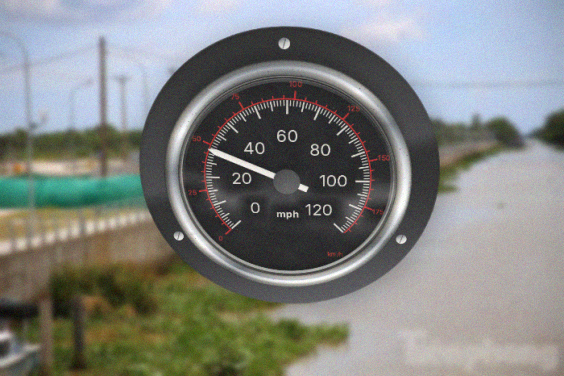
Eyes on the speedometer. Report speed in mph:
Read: 30 mph
